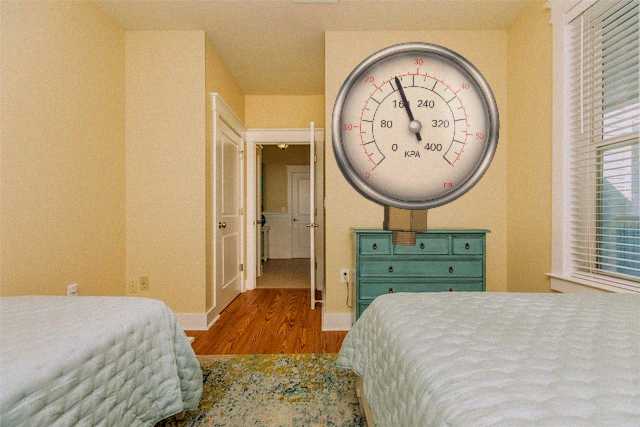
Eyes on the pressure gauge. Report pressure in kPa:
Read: 170 kPa
